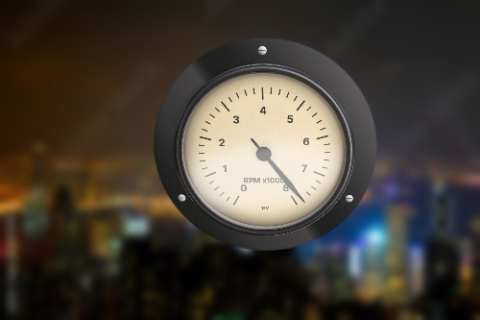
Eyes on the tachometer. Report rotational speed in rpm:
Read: 7800 rpm
